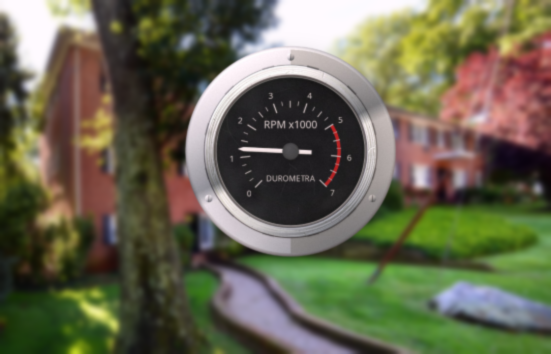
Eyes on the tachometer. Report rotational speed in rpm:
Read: 1250 rpm
